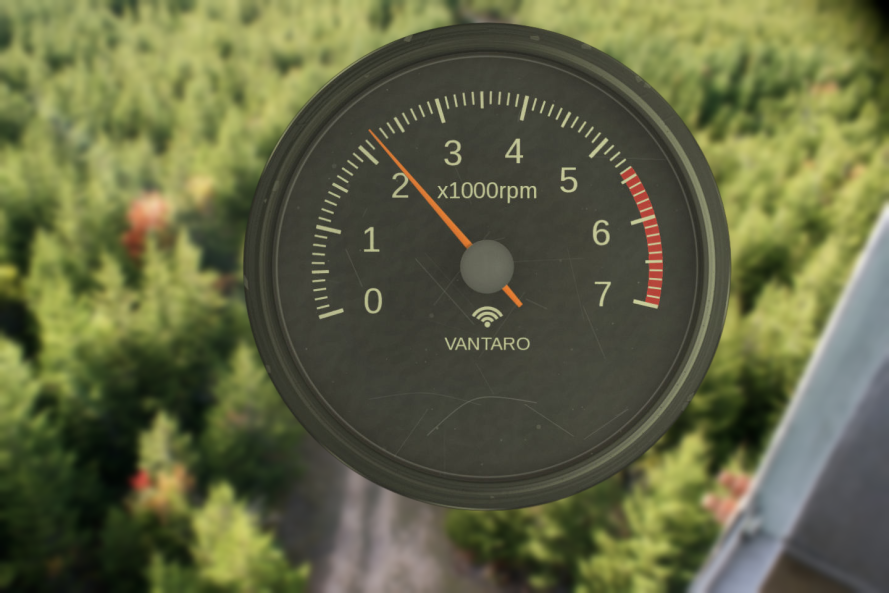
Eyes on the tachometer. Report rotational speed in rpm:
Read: 2200 rpm
